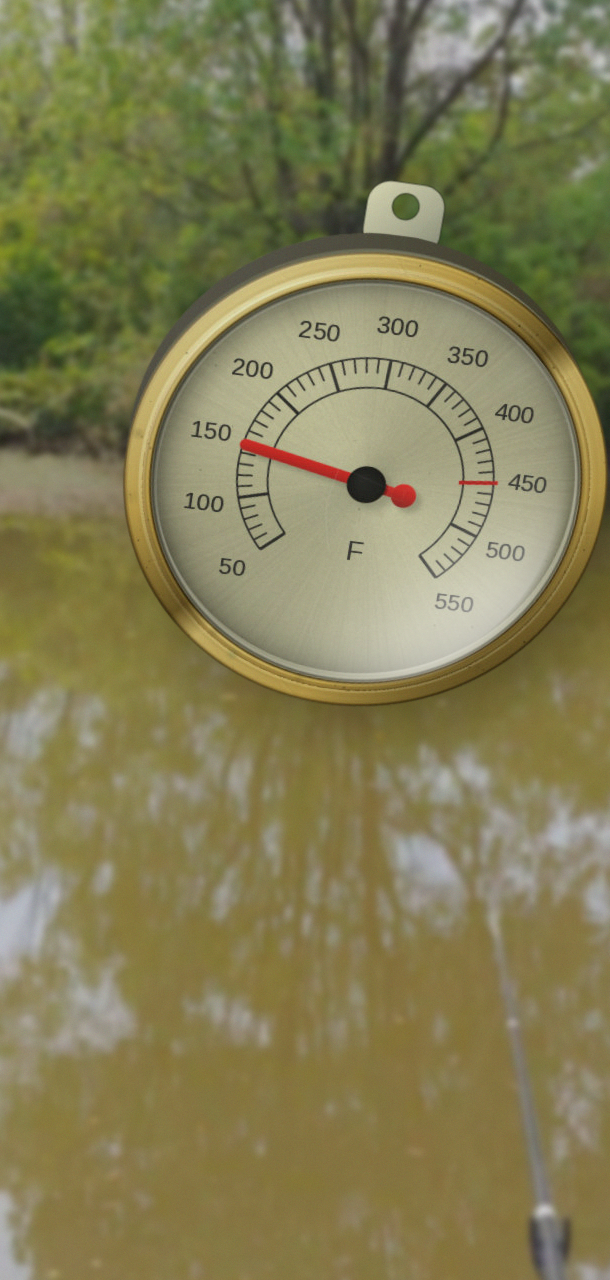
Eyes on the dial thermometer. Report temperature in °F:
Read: 150 °F
